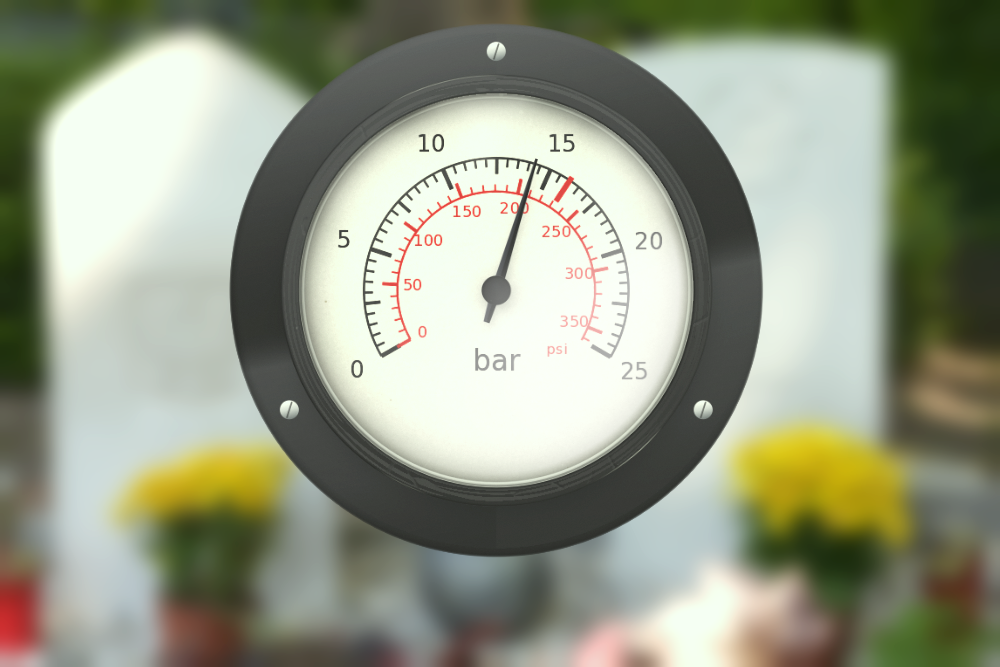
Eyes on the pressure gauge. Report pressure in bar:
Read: 14.25 bar
